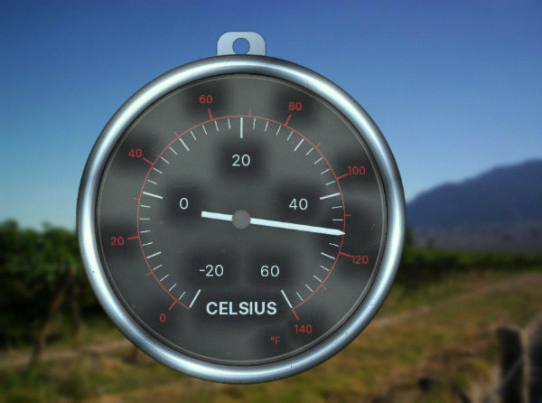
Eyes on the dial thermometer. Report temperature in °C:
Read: 46 °C
